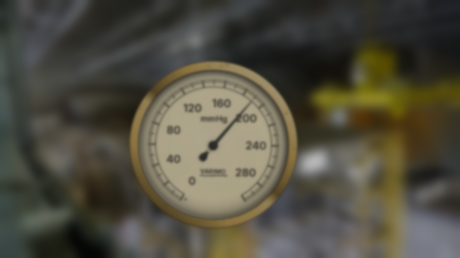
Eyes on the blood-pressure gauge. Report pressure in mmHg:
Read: 190 mmHg
